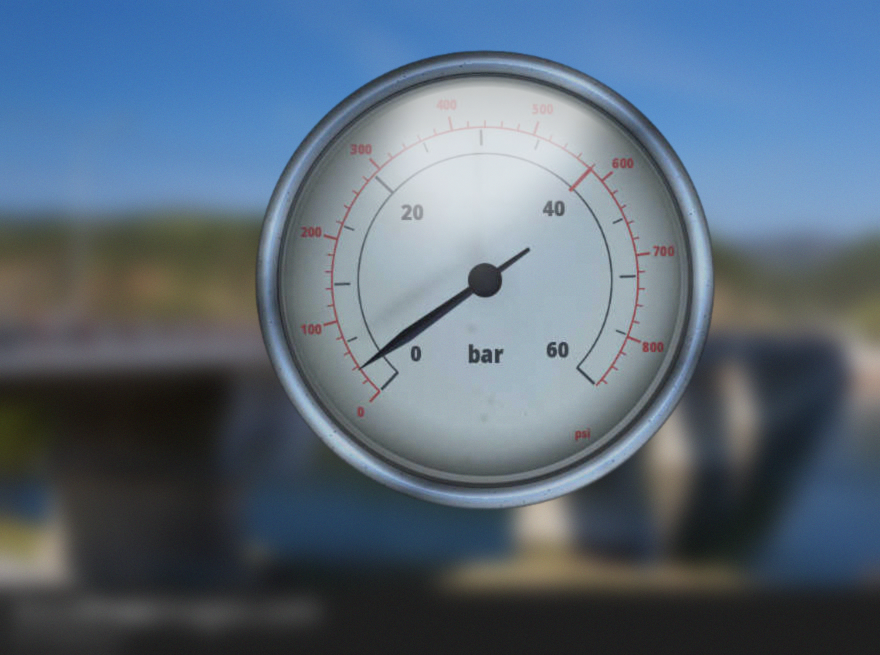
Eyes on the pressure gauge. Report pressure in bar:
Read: 2.5 bar
